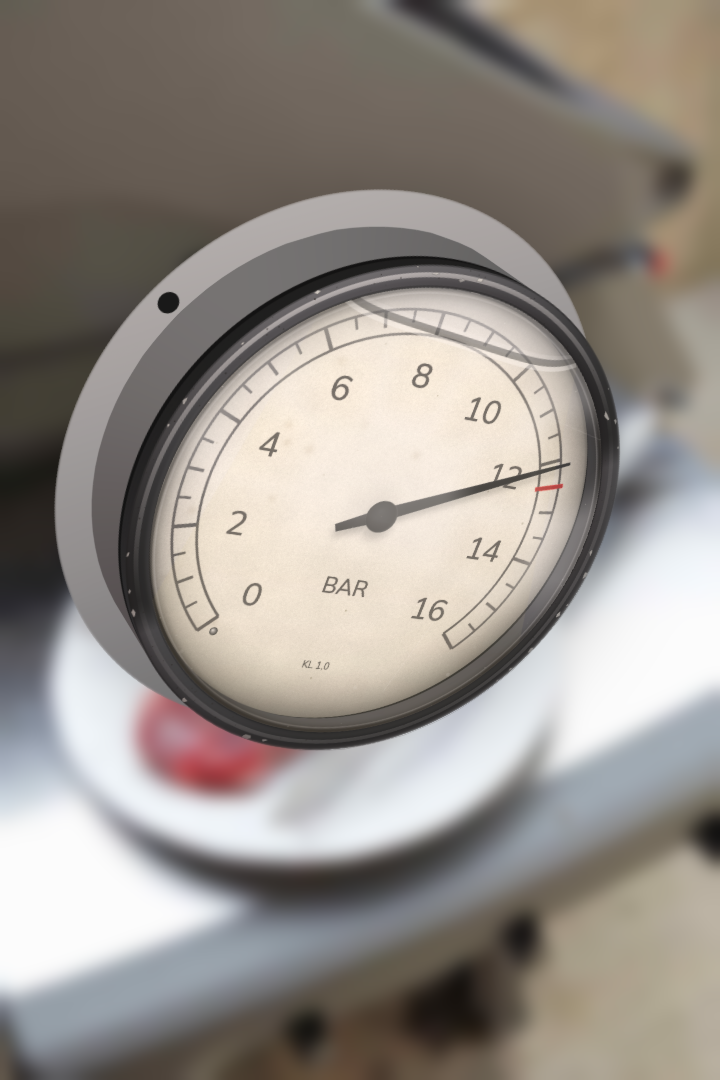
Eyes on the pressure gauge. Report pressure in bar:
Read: 12 bar
